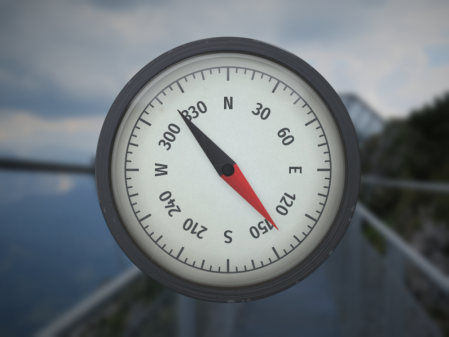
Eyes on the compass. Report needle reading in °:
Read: 140 °
